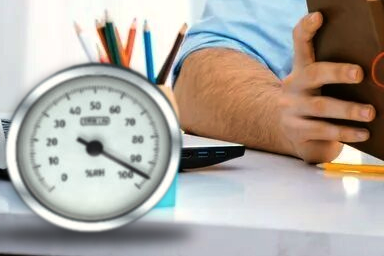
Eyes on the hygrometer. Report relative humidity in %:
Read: 95 %
